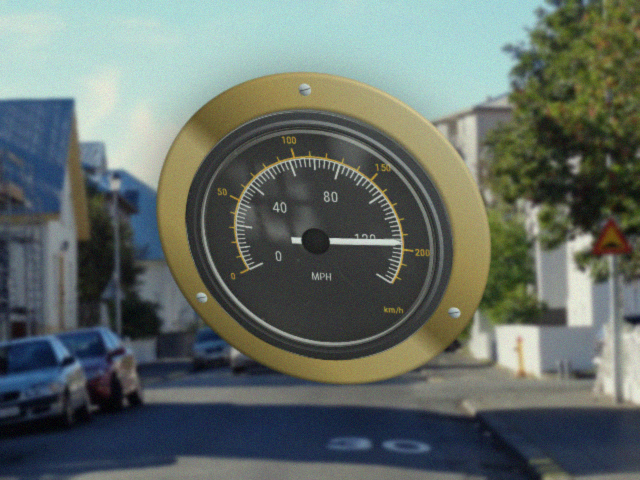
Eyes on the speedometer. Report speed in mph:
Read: 120 mph
